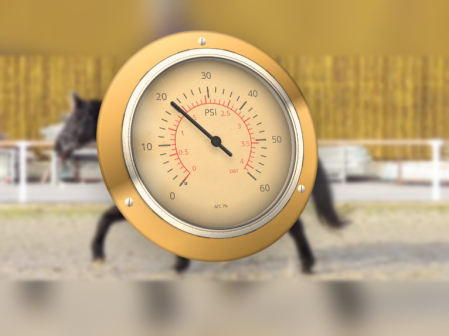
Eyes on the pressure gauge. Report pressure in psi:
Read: 20 psi
